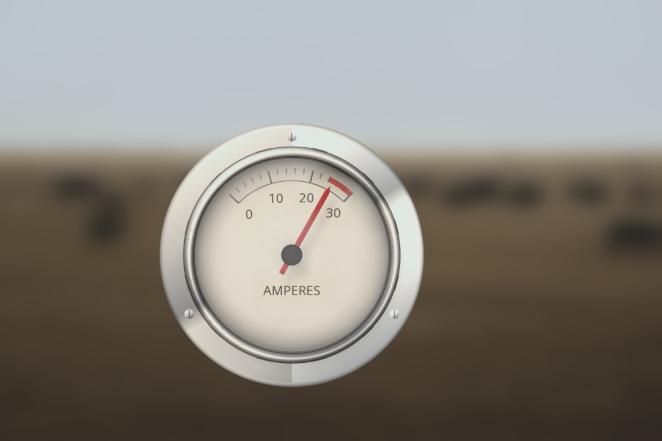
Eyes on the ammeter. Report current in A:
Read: 25 A
